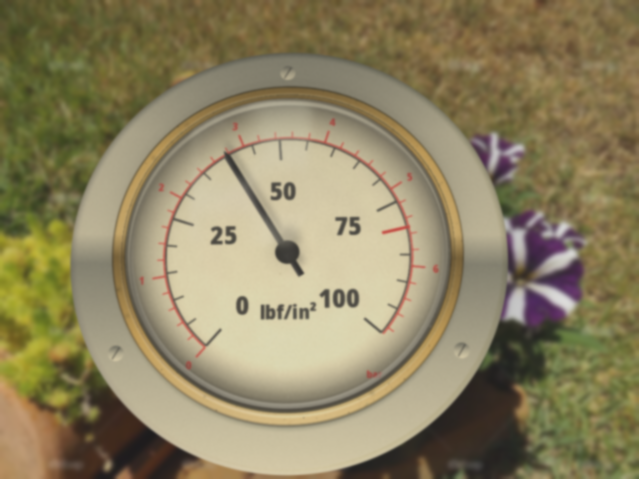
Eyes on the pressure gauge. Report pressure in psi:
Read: 40 psi
